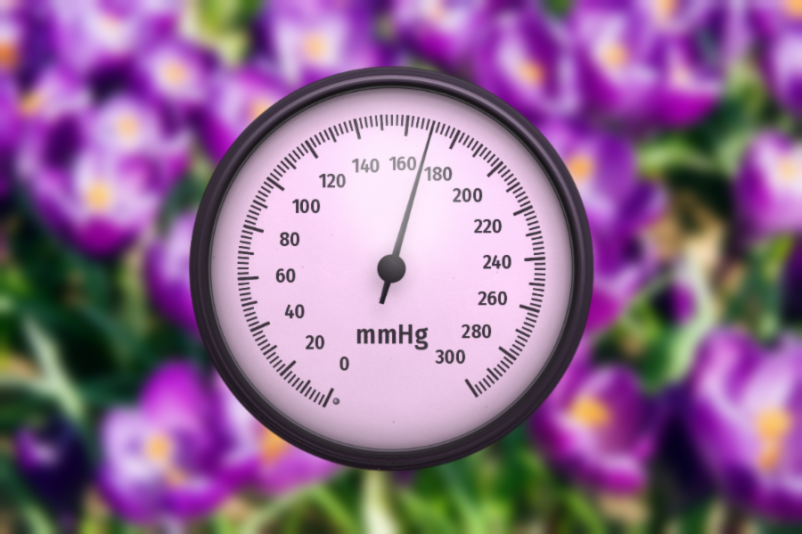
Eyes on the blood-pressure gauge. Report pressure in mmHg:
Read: 170 mmHg
